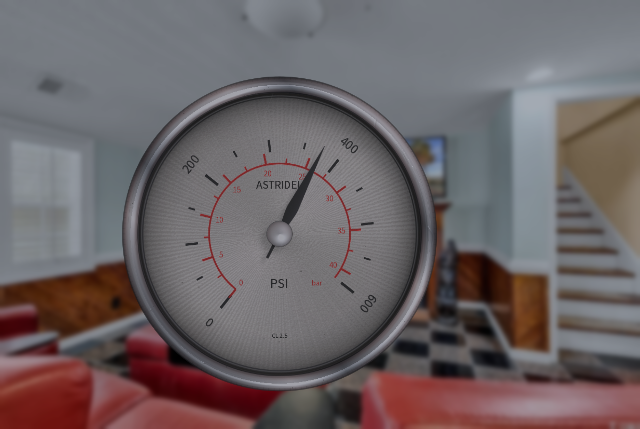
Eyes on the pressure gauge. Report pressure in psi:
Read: 375 psi
